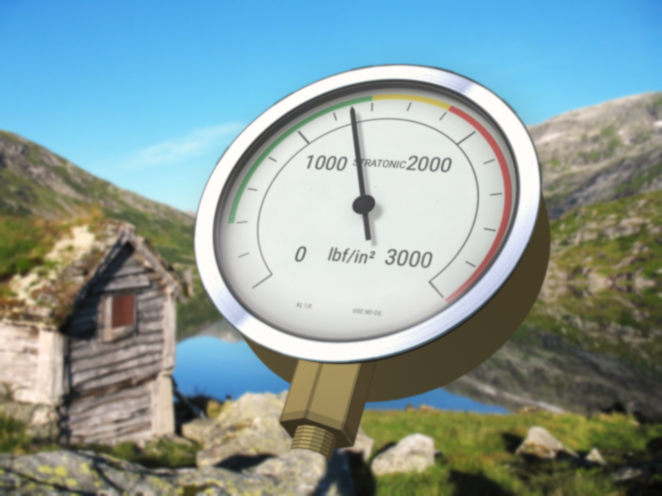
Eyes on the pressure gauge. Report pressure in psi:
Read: 1300 psi
